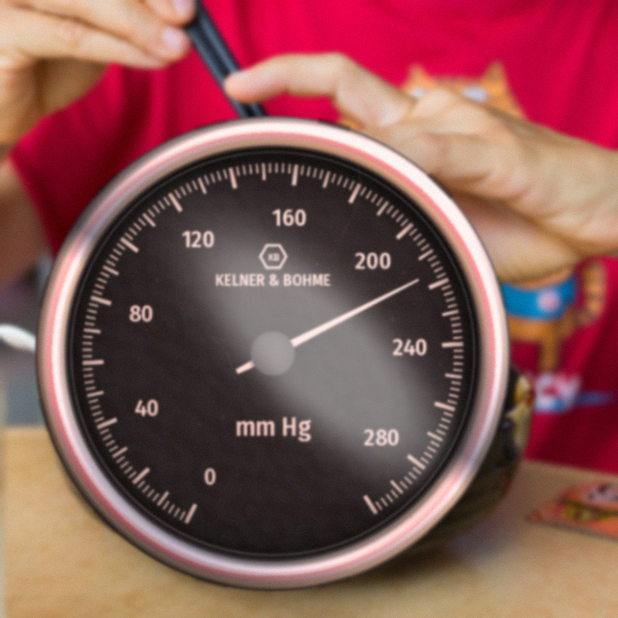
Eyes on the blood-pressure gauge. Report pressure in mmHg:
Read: 216 mmHg
